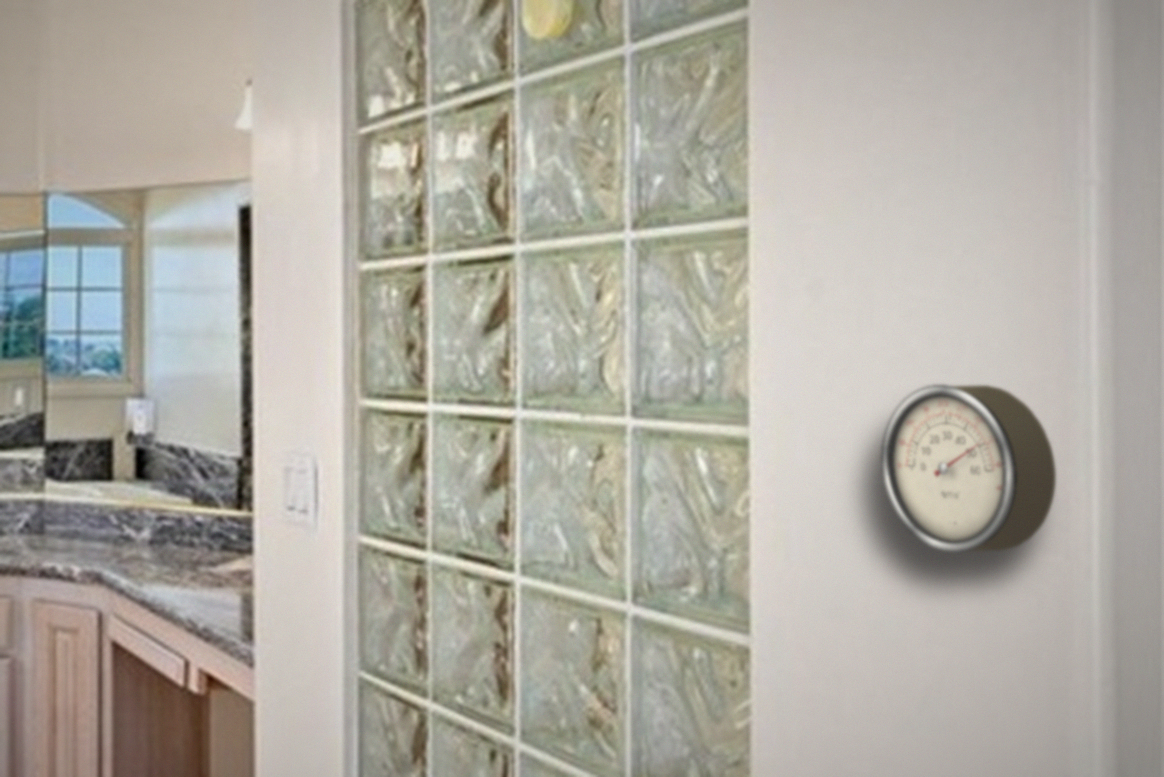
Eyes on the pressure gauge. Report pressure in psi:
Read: 50 psi
